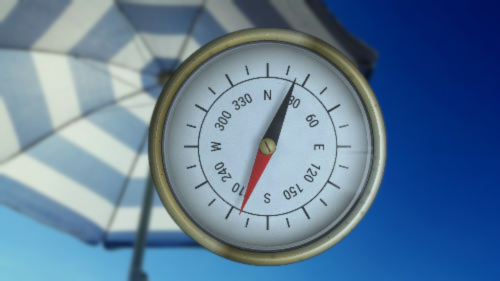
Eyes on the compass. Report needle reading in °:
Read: 202.5 °
